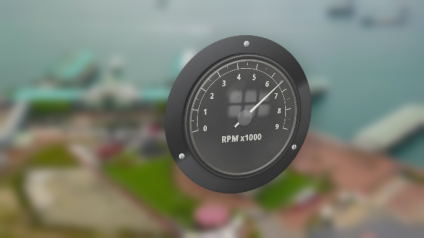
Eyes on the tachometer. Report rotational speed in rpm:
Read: 6500 rpm
